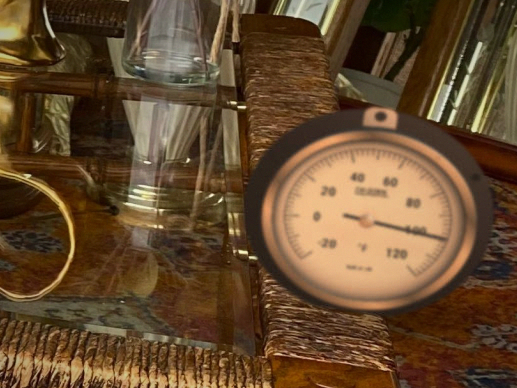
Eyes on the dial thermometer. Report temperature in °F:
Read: 100 °F
